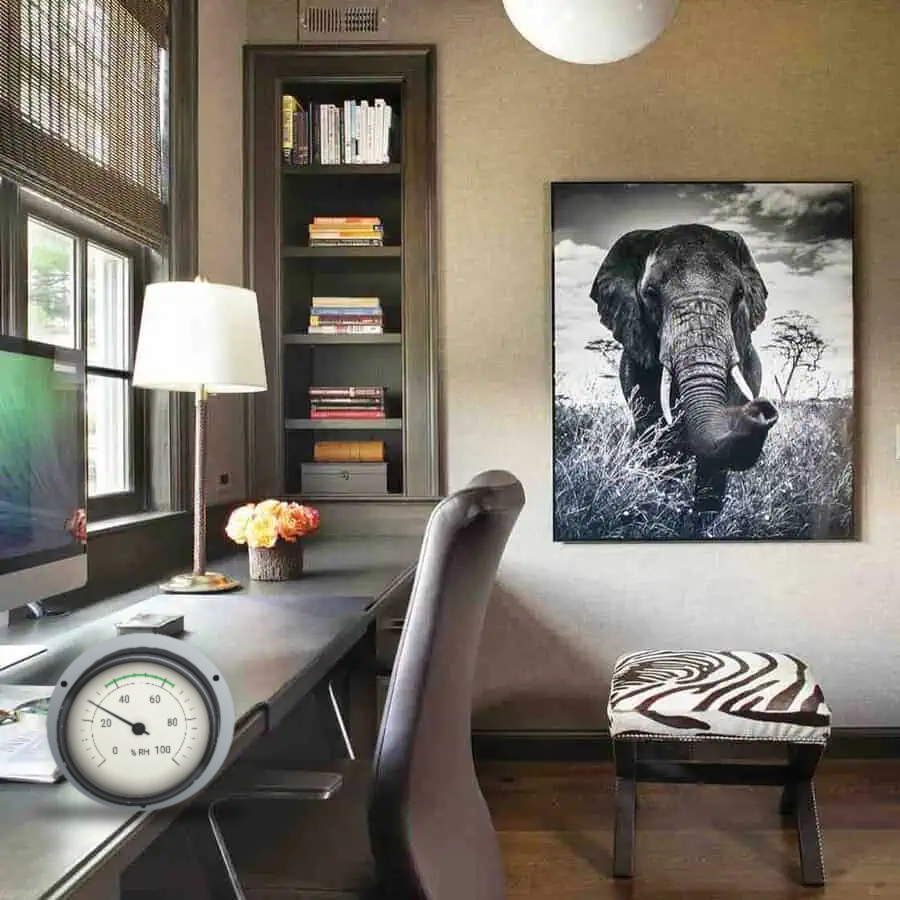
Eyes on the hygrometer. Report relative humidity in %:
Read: 28 %
